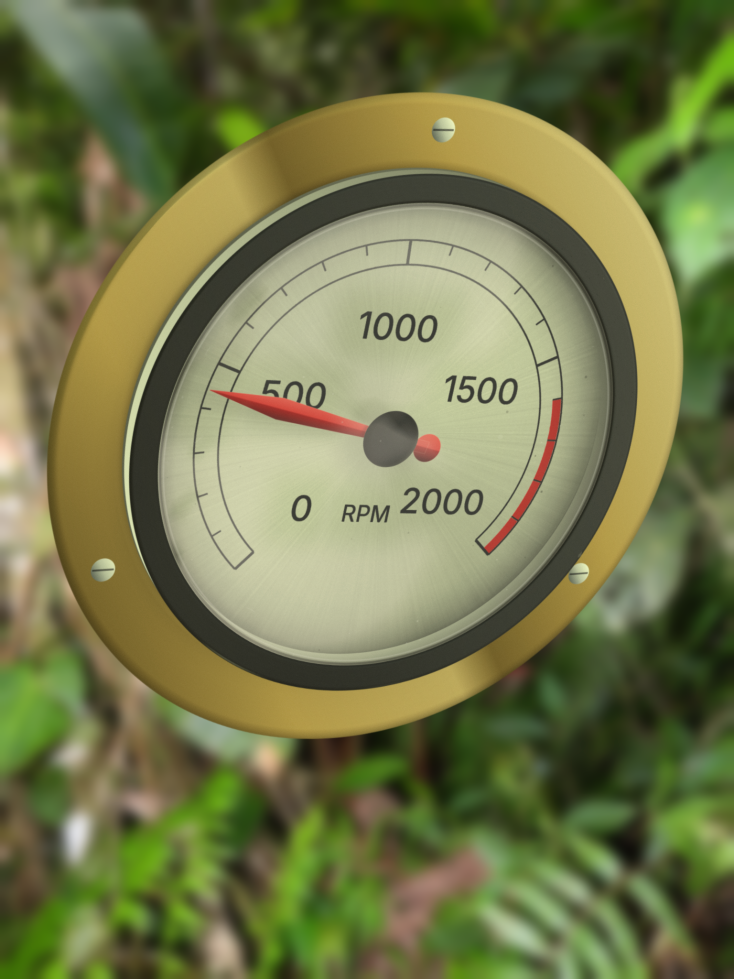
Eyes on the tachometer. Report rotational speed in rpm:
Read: 450 rpm
